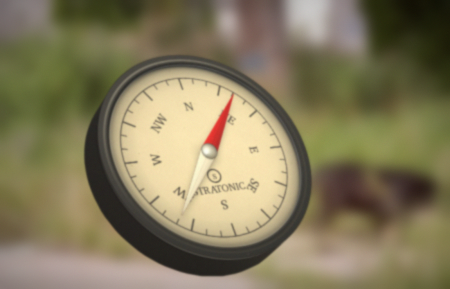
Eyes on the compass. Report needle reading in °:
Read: 40 °
